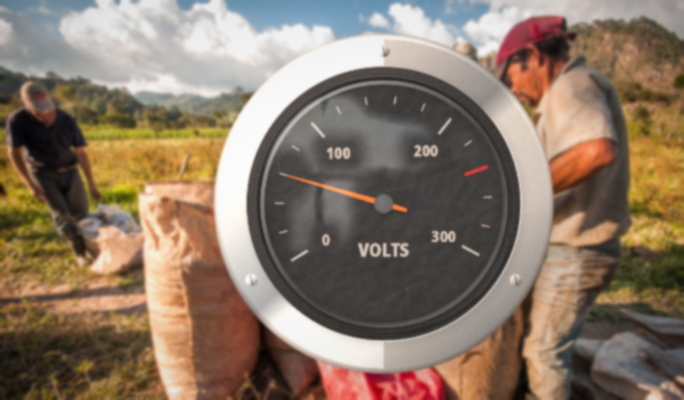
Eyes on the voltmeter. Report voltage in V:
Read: 60 V
